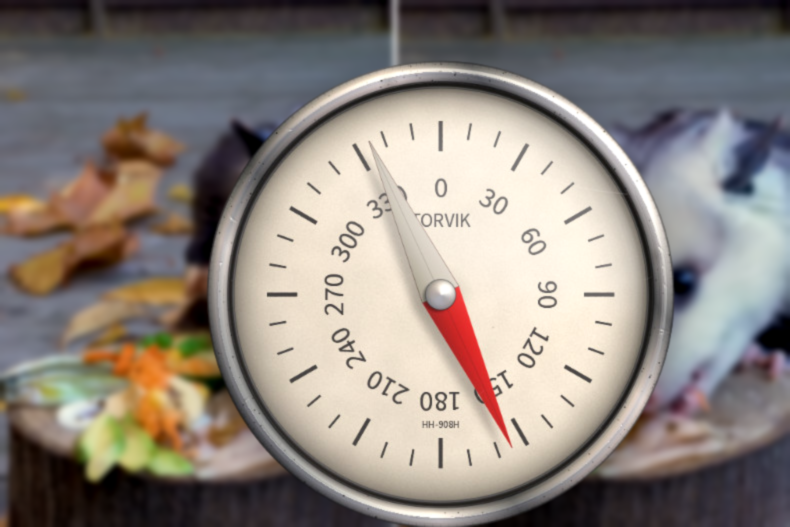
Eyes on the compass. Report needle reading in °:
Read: 155 °
